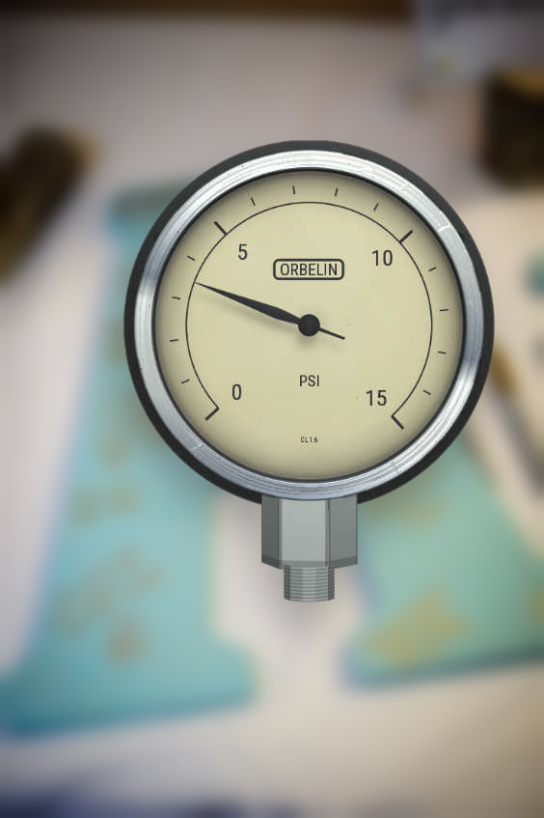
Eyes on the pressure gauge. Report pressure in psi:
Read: 3.5 psi
